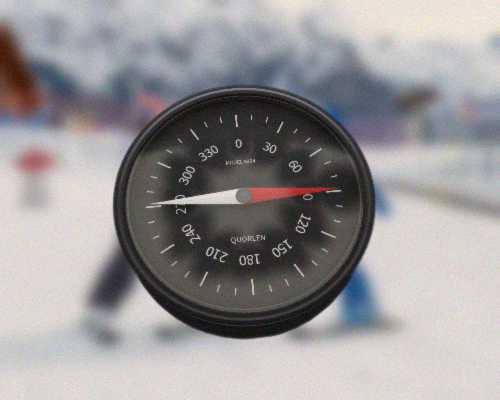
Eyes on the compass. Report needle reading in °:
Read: 90 °
